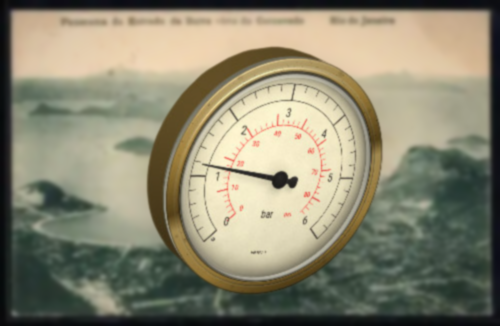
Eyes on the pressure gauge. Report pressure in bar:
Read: 1.2 bar
